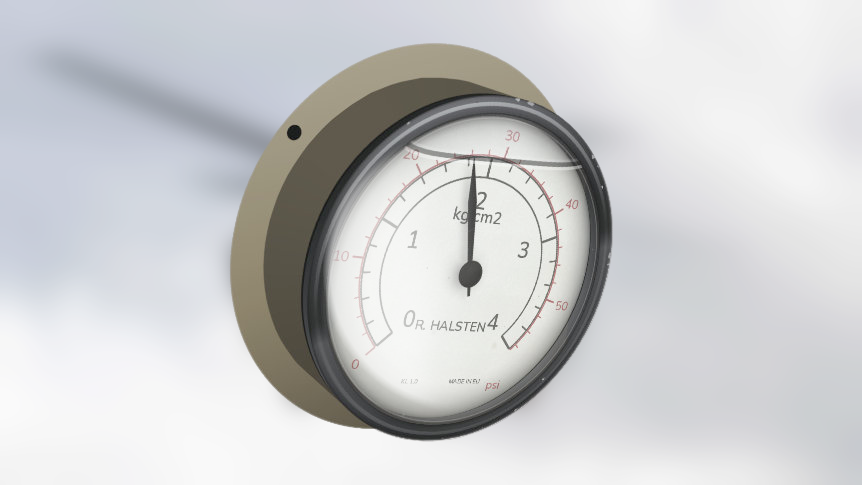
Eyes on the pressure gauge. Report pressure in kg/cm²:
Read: 1.8 kg/cm²
